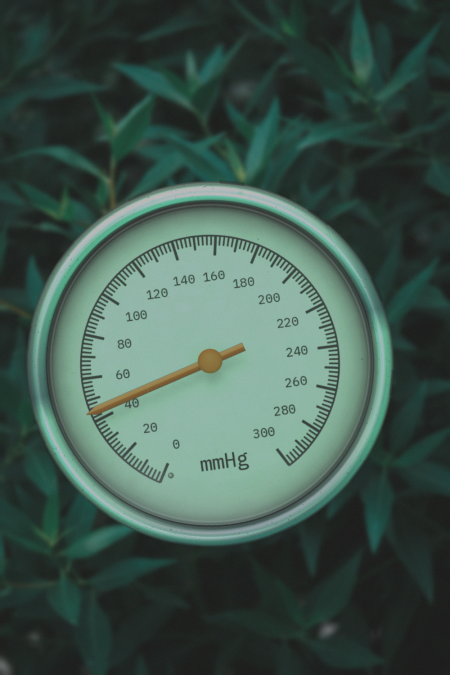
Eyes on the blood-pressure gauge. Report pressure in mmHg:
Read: 44 mmHg
